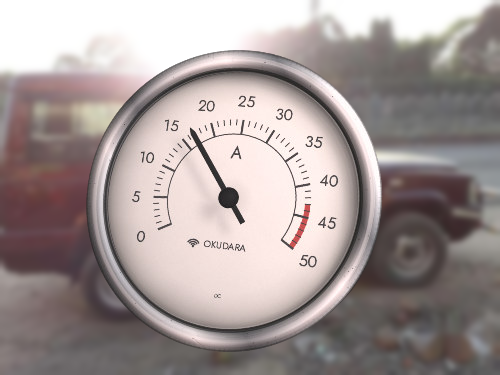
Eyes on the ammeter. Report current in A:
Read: 17 A
